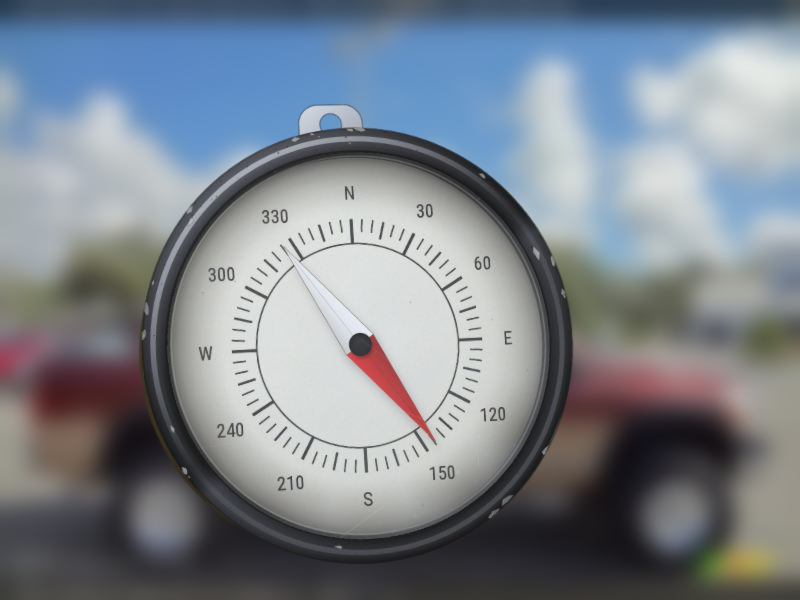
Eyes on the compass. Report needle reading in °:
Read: 145 °
